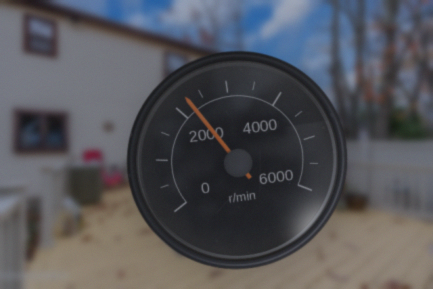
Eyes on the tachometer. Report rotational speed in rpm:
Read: 2250 rpm
